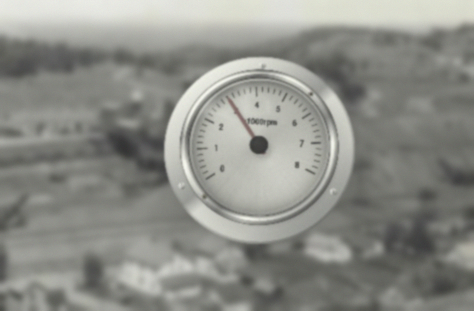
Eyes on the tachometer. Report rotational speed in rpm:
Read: 3000 rpm
